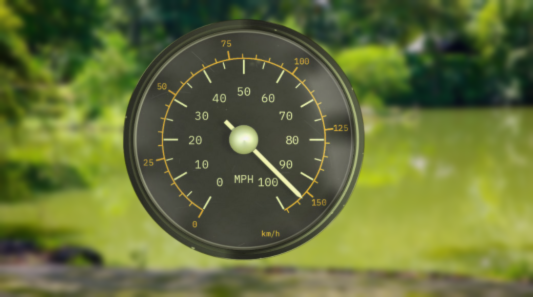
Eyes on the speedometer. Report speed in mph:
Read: 95 mph
